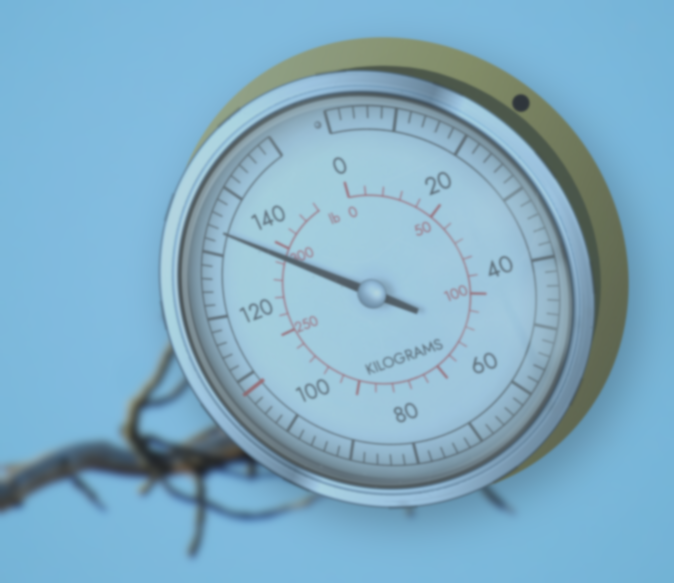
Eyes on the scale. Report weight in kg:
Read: 134 kg
